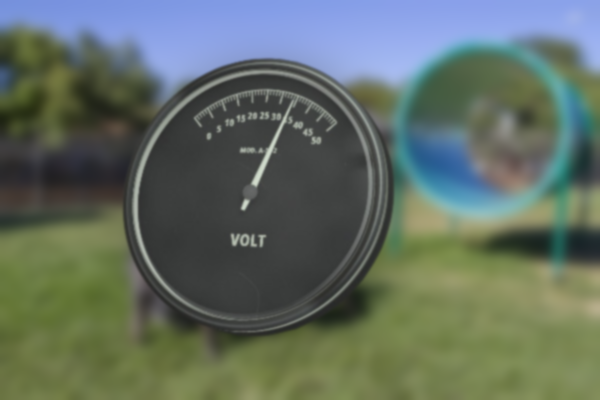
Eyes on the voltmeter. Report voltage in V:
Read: 35 V
